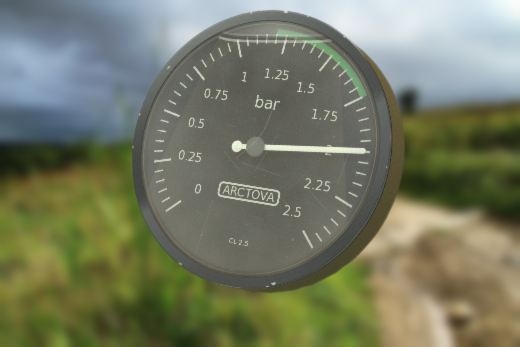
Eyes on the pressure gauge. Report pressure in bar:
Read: 2 bar
